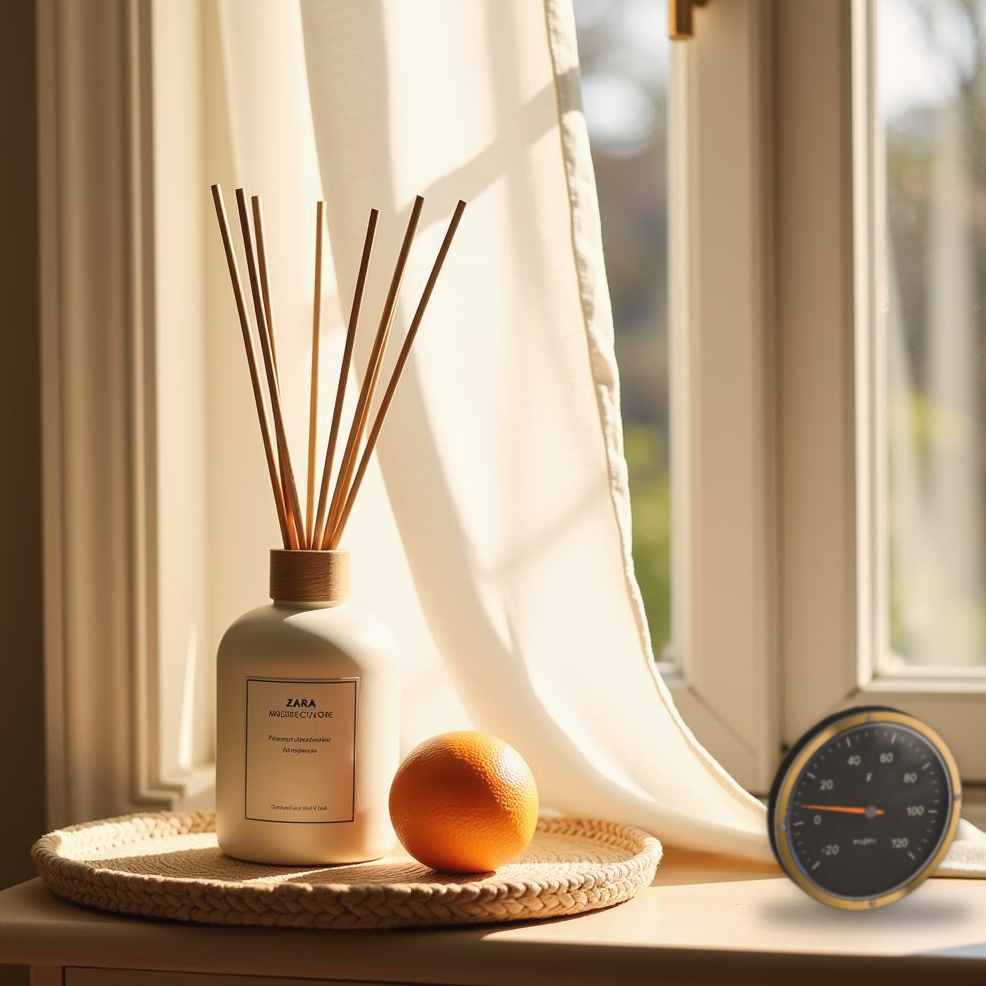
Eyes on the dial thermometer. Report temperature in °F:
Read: 8 °F
